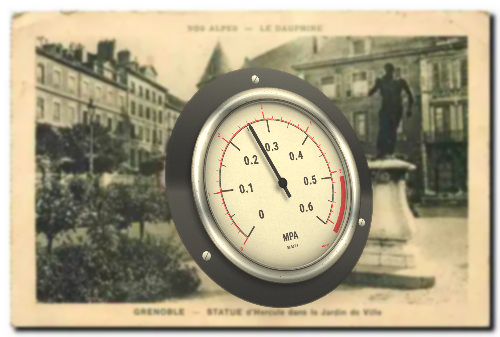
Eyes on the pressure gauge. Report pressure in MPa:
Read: 0.25 MPa
